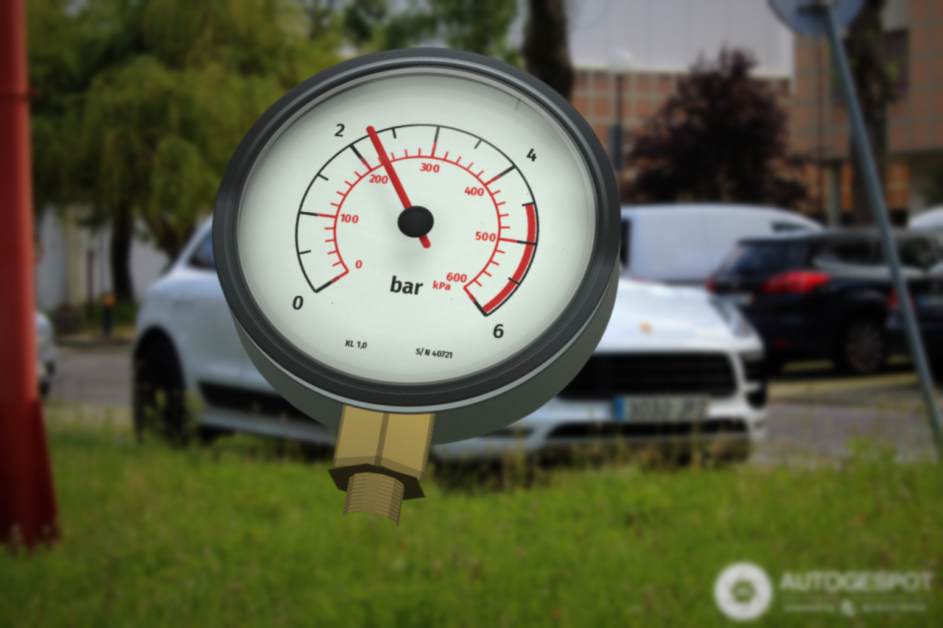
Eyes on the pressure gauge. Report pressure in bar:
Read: 2.25 bar
